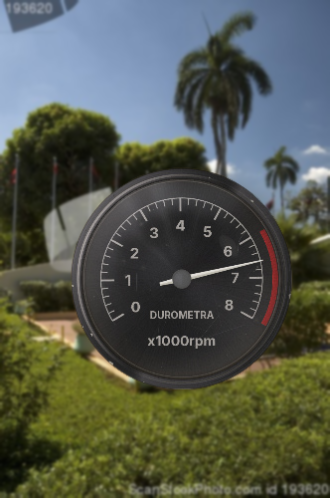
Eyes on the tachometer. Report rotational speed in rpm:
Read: 6600 rpm
